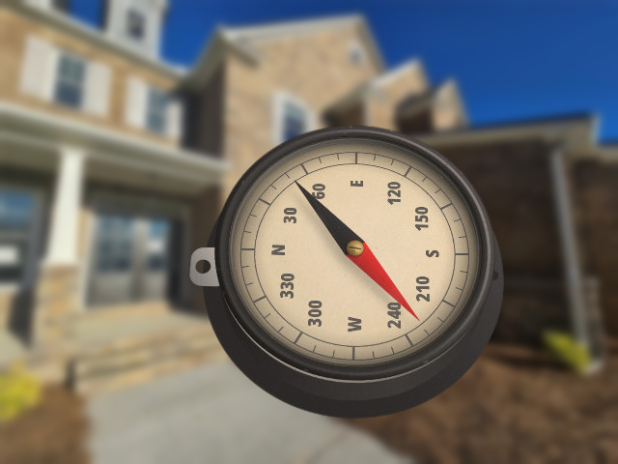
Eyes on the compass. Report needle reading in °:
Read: 230 °
